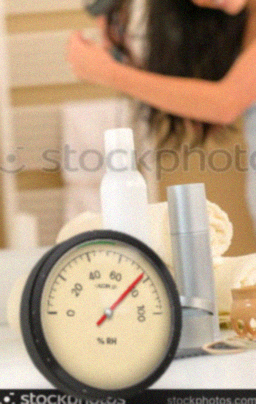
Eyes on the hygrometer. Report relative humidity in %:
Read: 76 %
